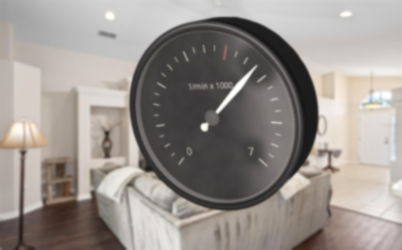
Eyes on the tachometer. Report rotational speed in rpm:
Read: 4750 rpm
